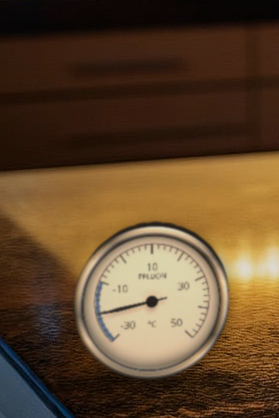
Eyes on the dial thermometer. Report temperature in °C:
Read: -20 °C
